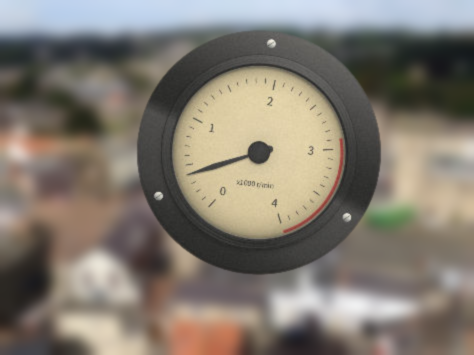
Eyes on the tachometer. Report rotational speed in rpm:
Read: 400 rpm
